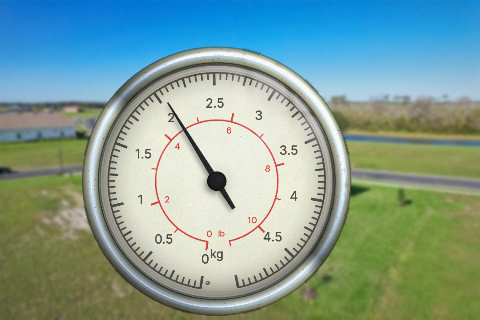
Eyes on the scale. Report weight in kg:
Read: 2.05 kg
